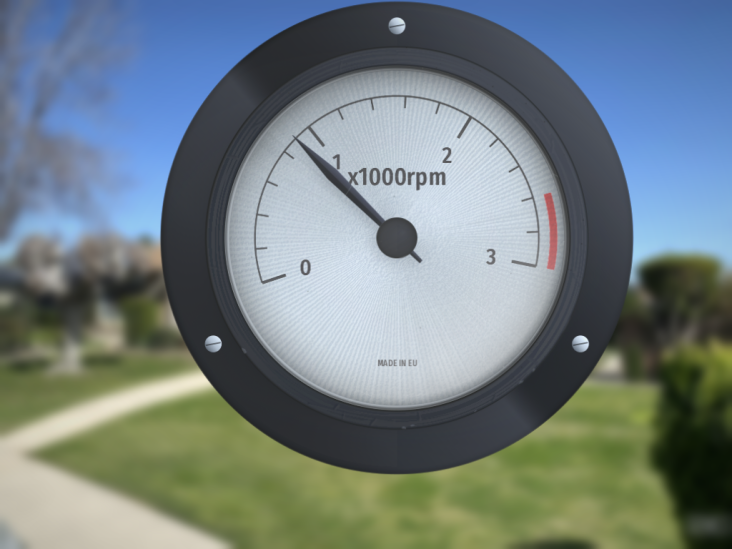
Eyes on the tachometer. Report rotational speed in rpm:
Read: 900 rpm
